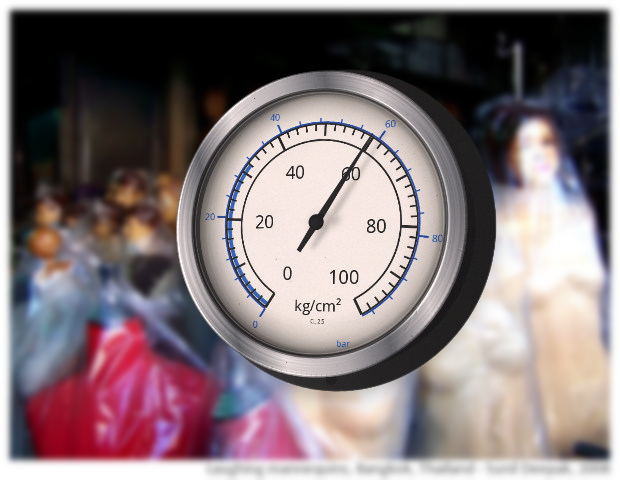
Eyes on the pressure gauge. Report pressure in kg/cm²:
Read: 60 kg/cm²
